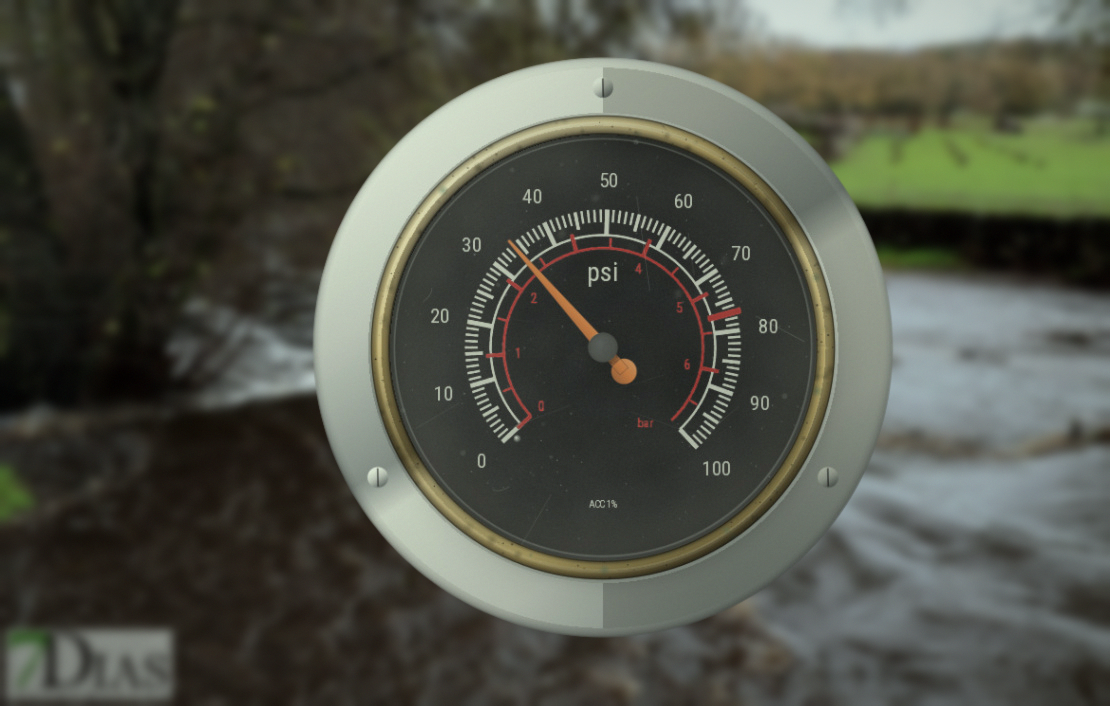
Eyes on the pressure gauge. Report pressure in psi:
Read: 34 psi
